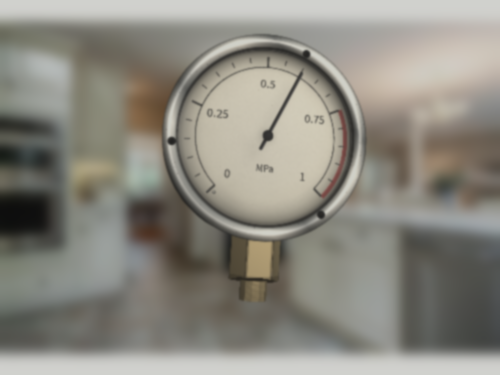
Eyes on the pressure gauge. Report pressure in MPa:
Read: 0.6 MPa
